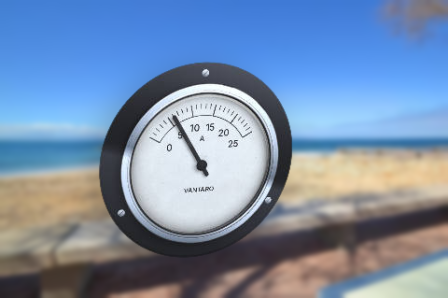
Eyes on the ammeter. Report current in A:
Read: 6 A
